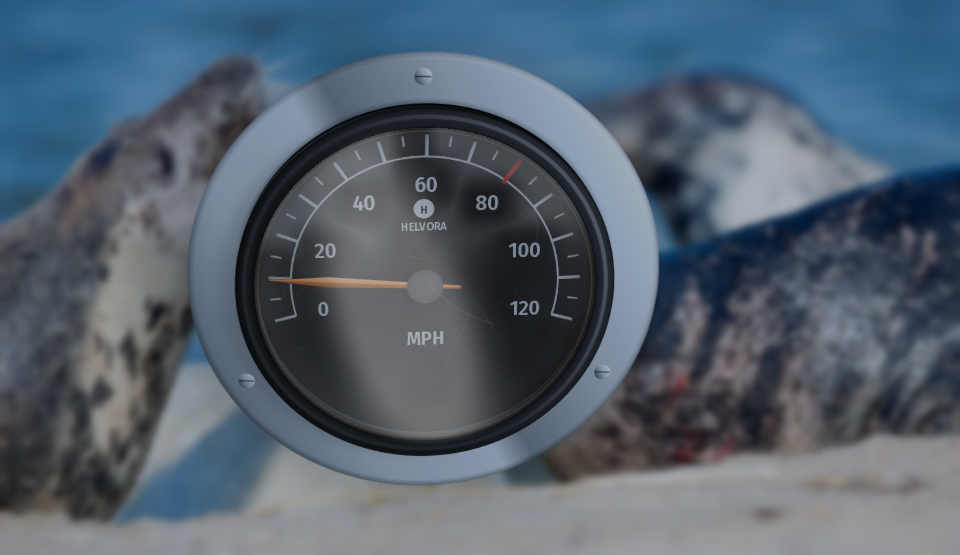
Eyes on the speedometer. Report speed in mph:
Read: 10 mph
